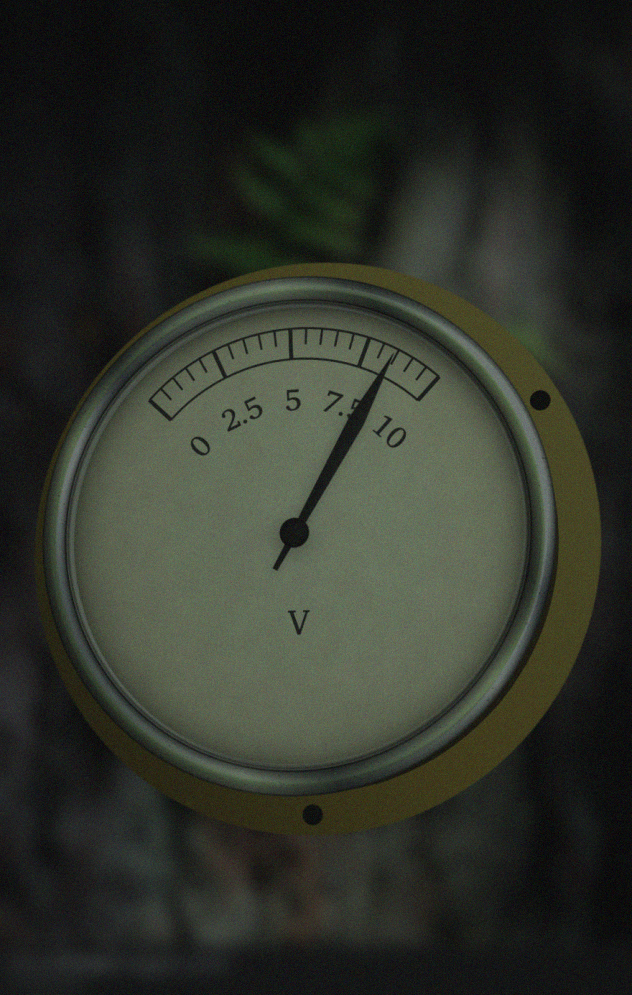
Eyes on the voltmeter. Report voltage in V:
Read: 8.5 V
